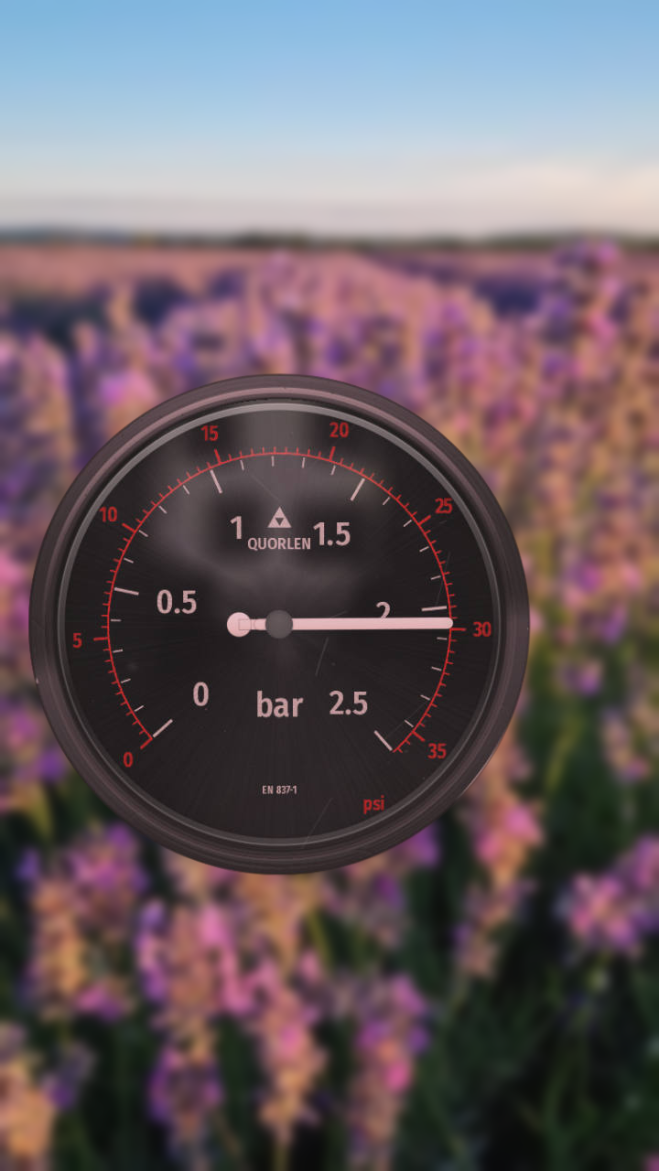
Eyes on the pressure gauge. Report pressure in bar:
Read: 2.05 bar
